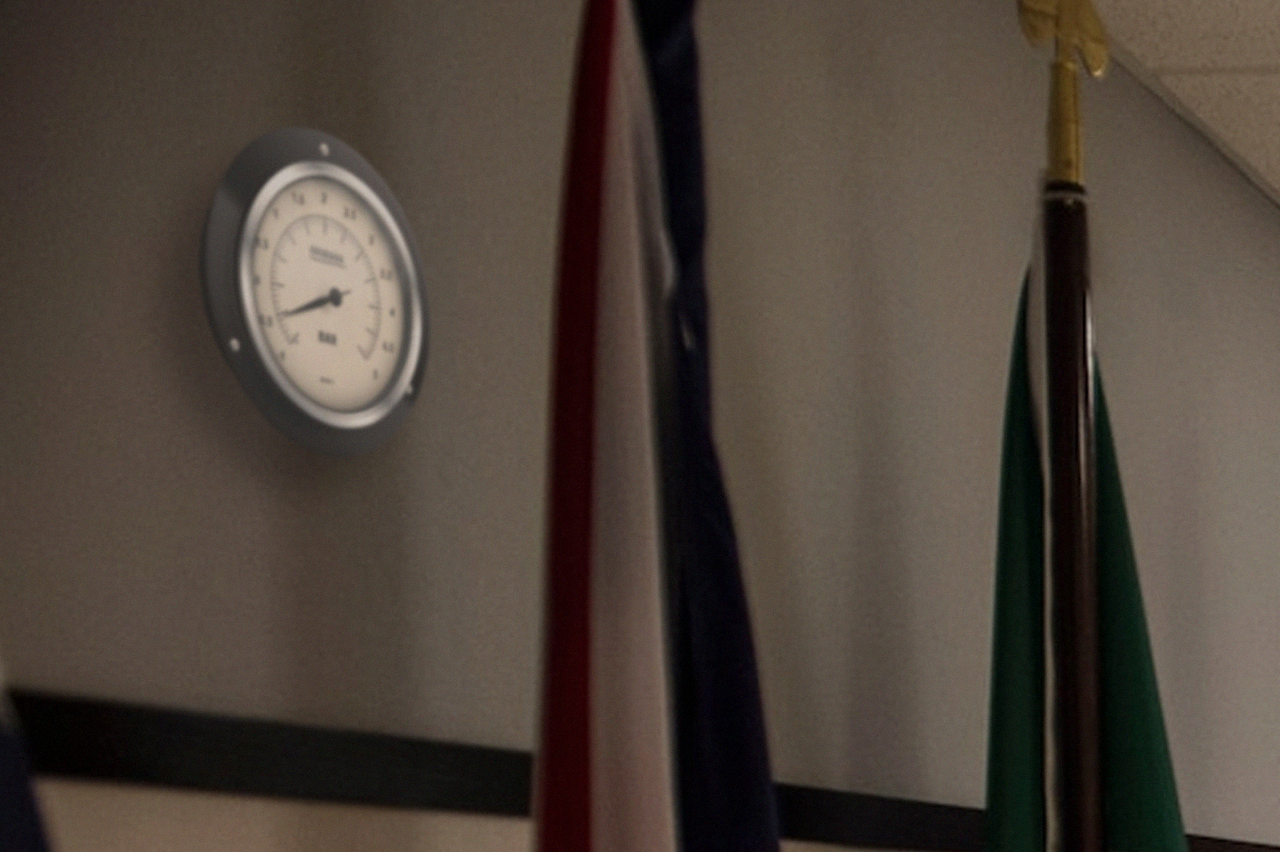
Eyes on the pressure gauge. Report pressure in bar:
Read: -0.5 bar
